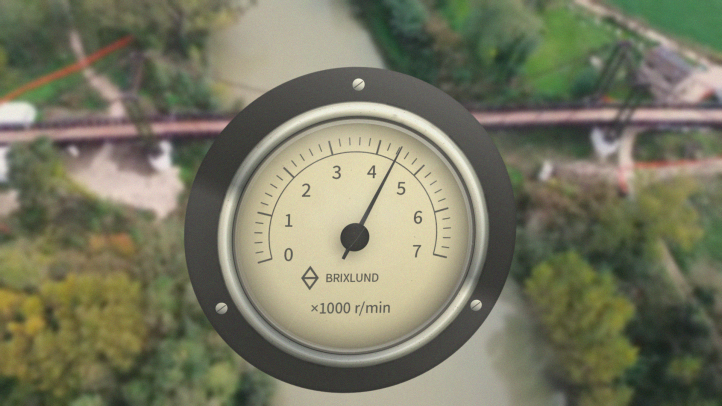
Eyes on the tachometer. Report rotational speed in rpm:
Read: 4400 rpm
